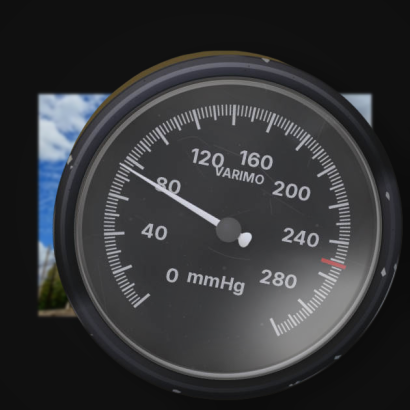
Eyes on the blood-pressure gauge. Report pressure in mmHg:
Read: 76 mmHg
